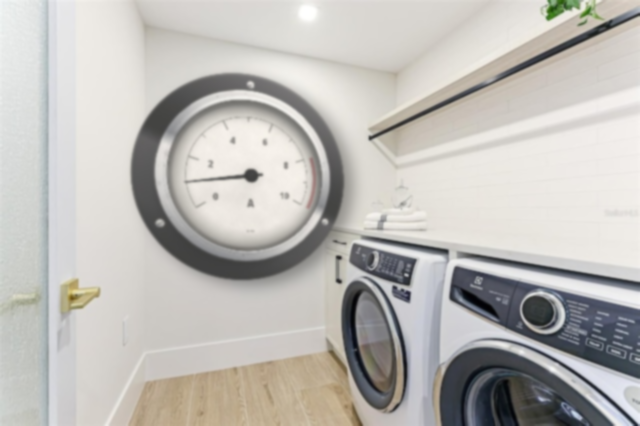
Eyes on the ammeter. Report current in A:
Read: 1 A
